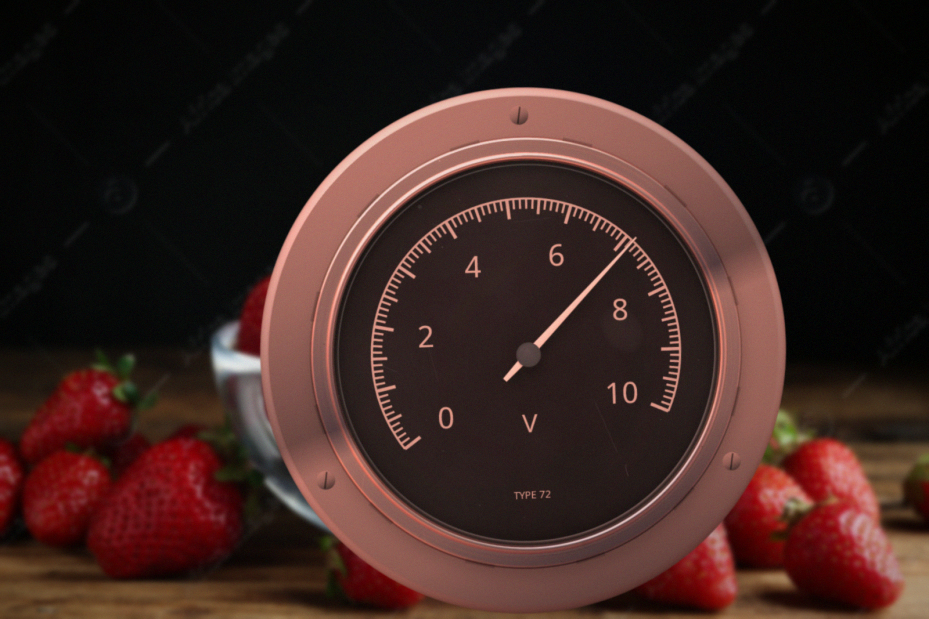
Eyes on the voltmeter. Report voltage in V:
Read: 7.1 V
